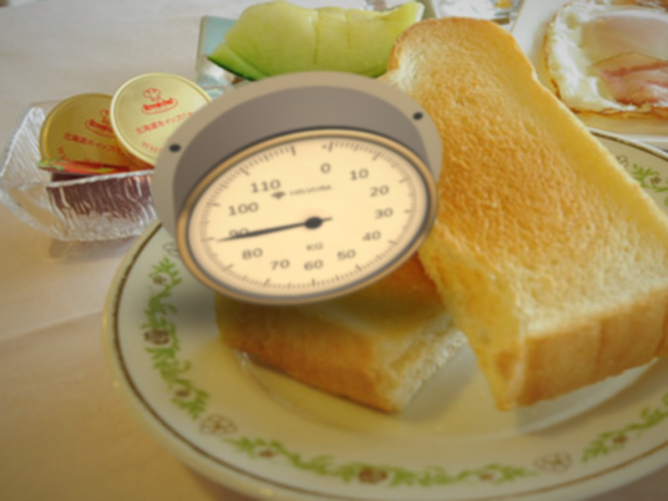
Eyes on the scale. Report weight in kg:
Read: 90 kg
